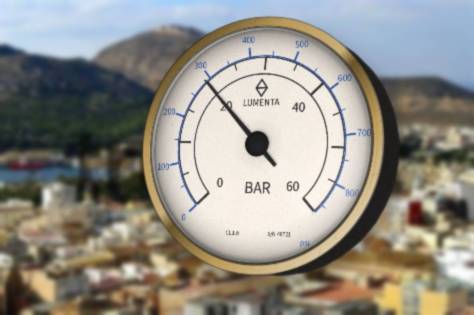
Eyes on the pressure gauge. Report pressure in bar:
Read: 20 bar
